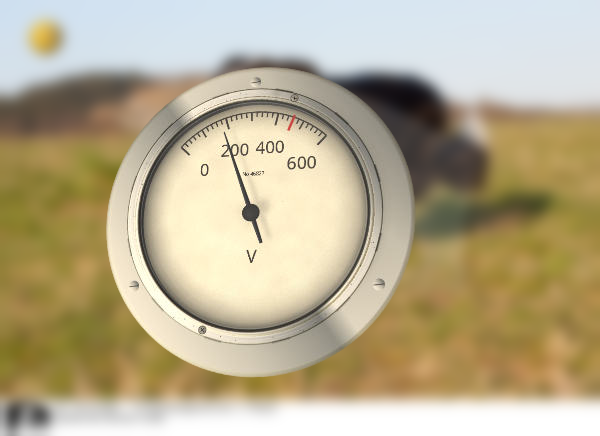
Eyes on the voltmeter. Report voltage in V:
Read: 180 V
